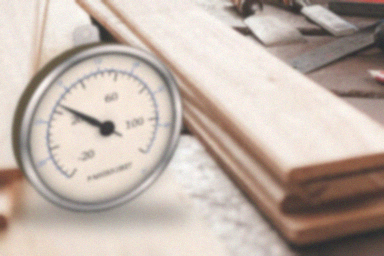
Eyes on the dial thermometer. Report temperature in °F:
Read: 24 °F
